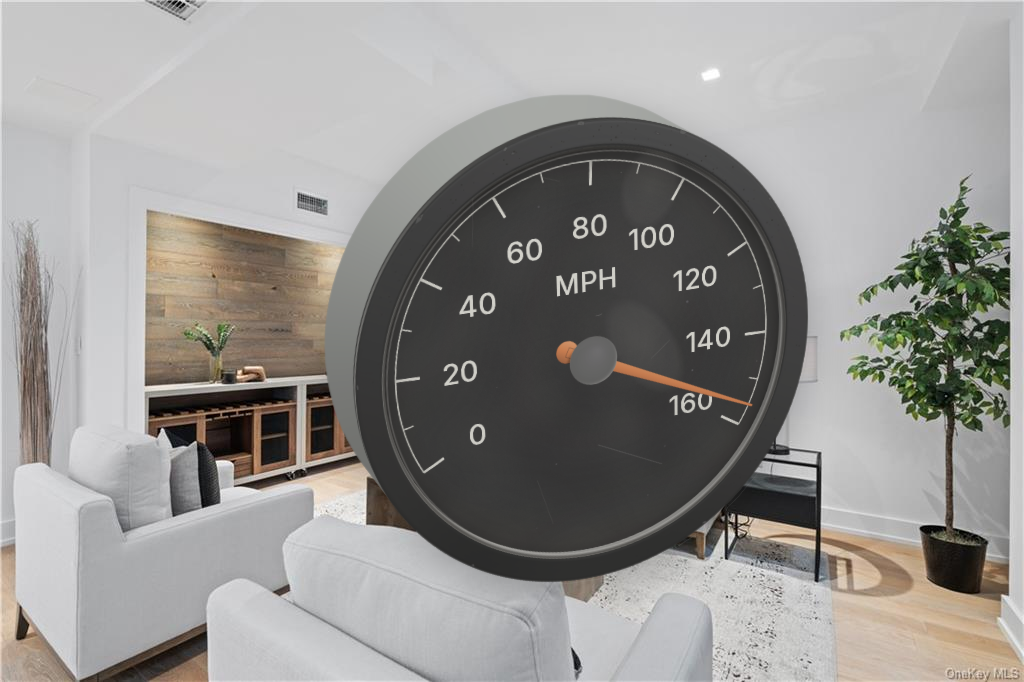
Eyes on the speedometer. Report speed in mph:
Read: 155 mph
